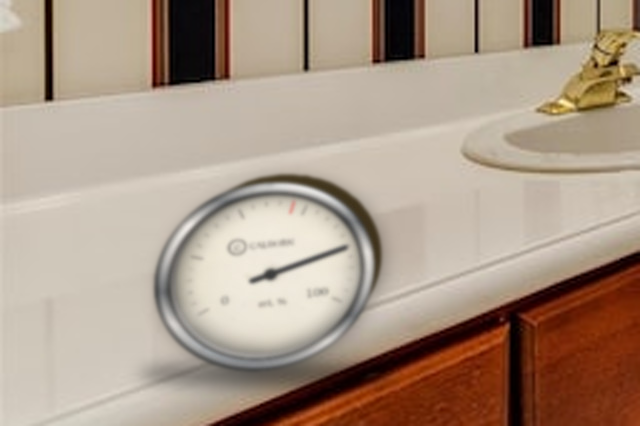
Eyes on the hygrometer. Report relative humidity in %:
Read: 80 %
